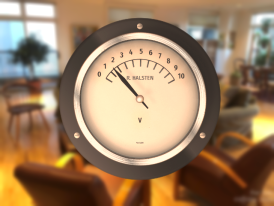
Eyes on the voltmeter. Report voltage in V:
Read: 1.5 V
